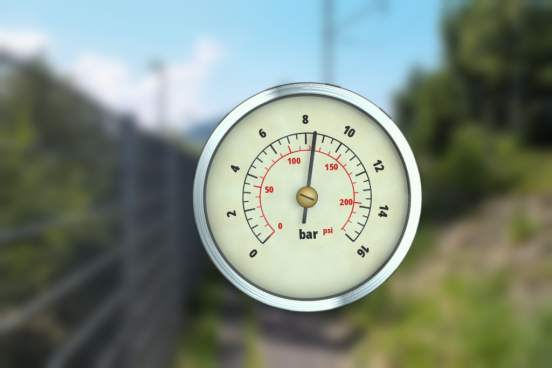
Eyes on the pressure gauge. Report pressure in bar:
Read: 8.5 bar
